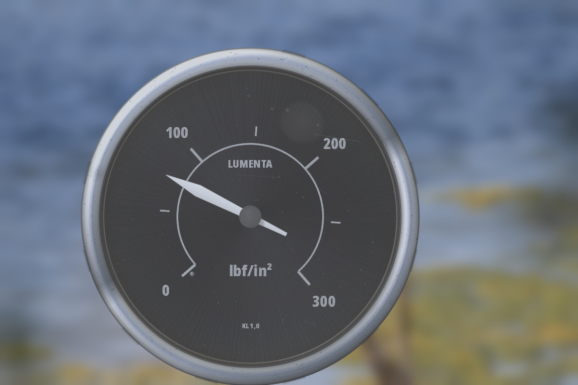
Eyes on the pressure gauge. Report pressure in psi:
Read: 75 psi
